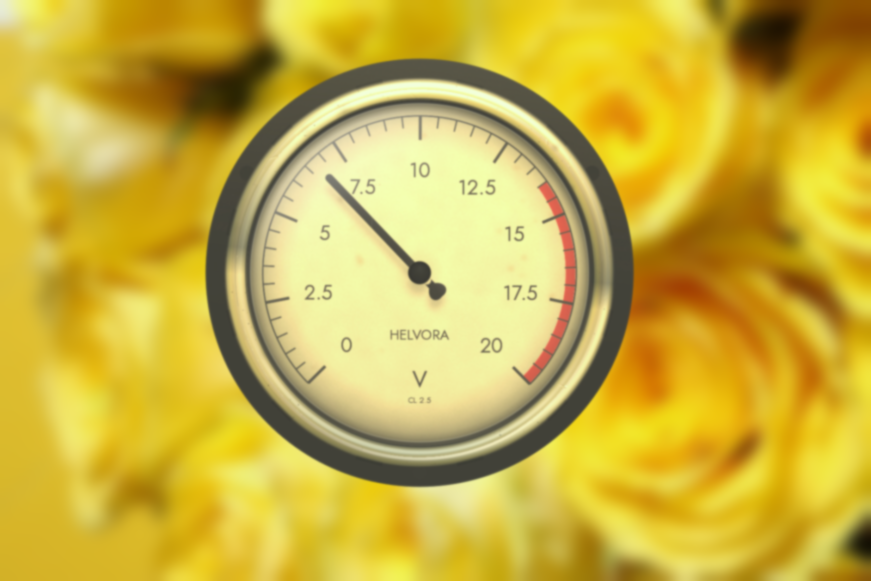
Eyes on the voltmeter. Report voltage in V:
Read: 6.75 V
